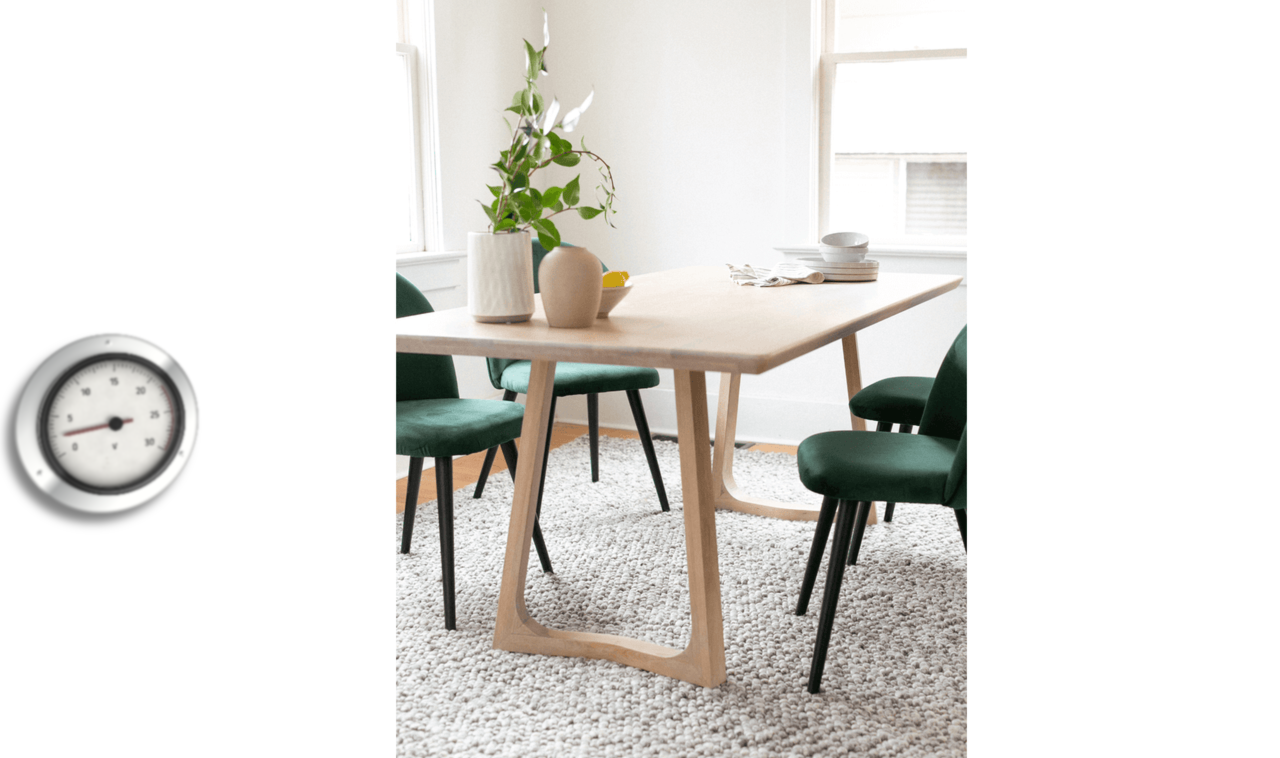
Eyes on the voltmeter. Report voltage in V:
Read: 2.5 V
